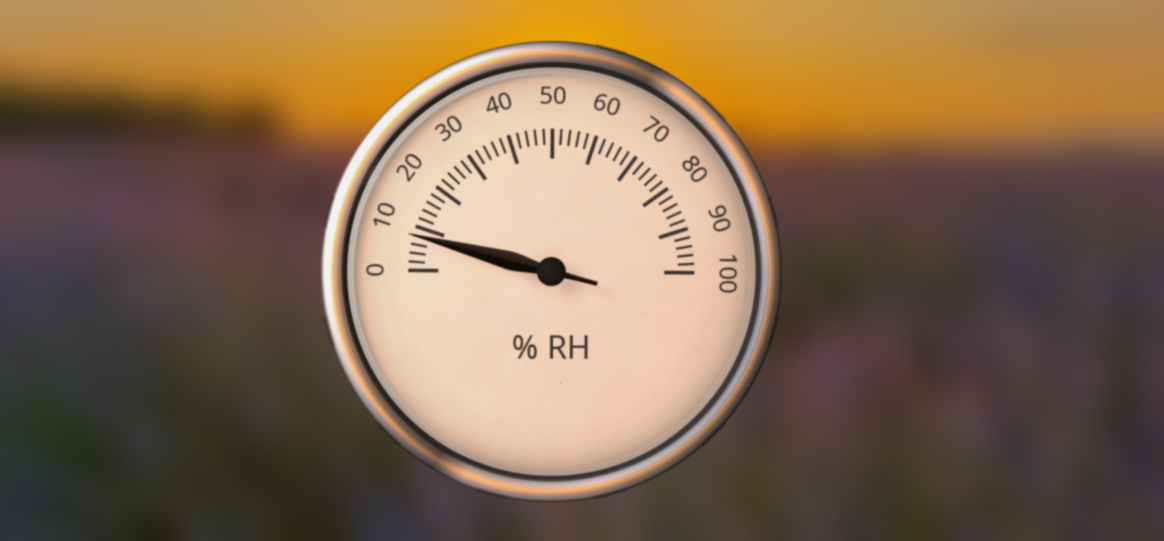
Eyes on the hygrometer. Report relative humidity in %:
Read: 8 %
